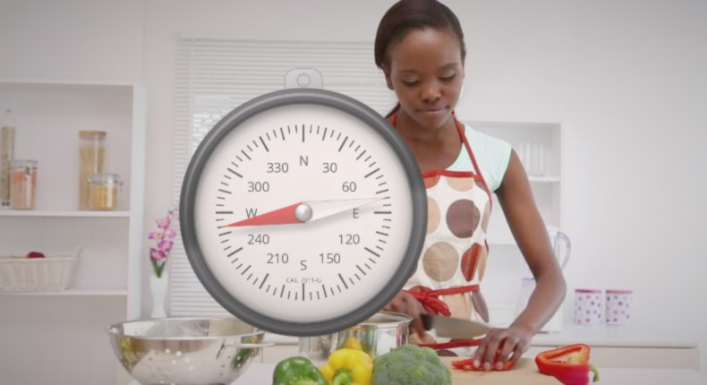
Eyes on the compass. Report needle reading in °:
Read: 260 °
